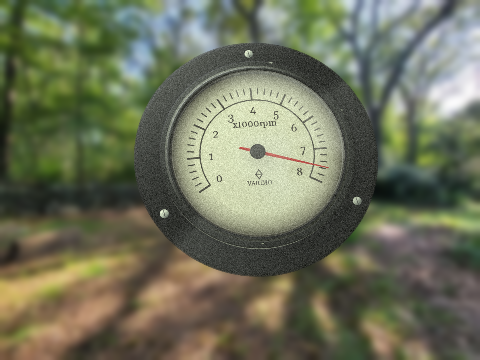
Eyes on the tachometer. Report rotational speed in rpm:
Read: 7600 rpm
